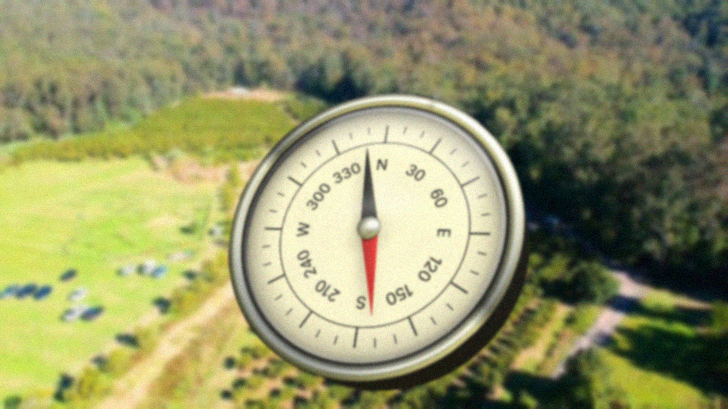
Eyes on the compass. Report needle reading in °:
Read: 170 °
